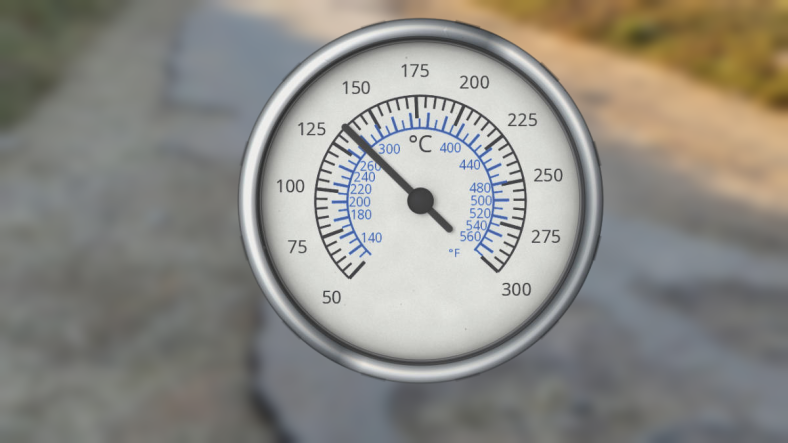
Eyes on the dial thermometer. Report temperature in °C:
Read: 135 °C
